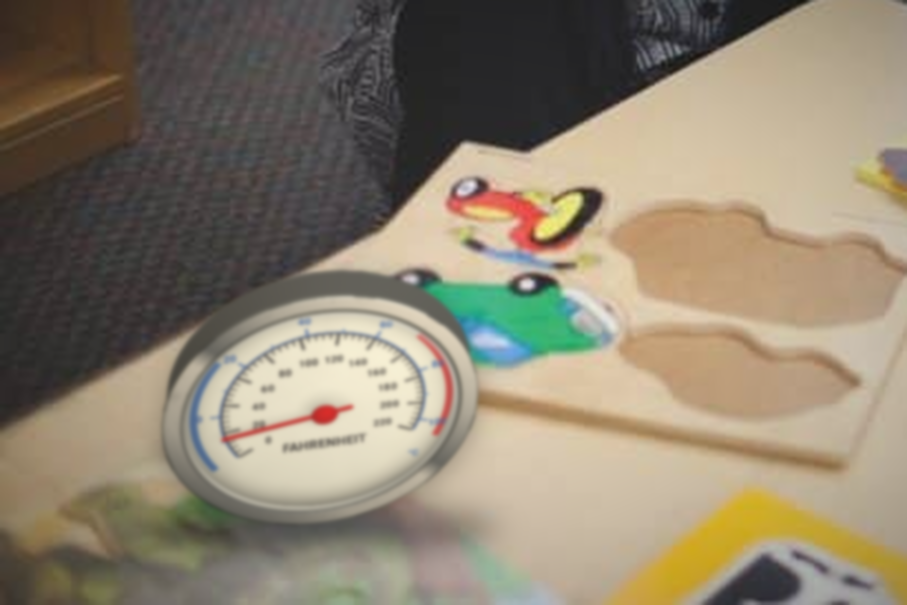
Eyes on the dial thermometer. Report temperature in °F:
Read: 20 °F
